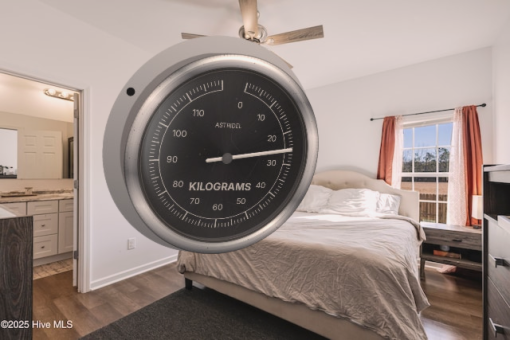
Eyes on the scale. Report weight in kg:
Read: 25 kg
